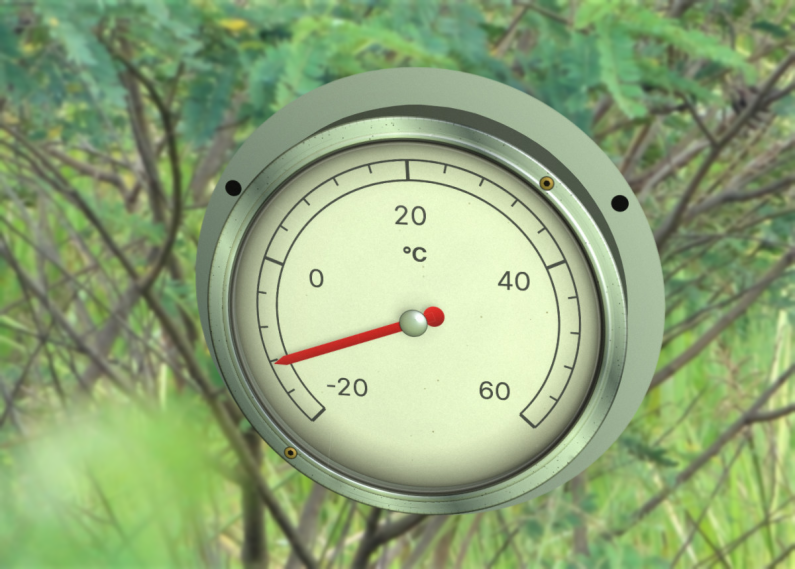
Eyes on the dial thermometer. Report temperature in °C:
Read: -12 °C
